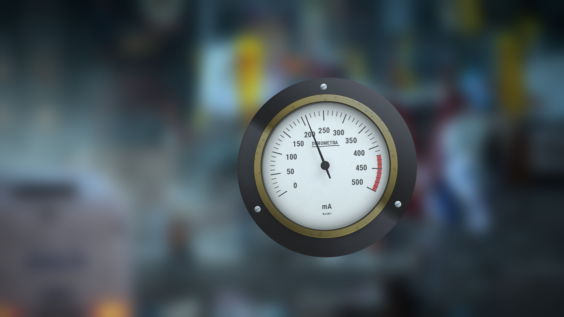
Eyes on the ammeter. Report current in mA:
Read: 210 mA
